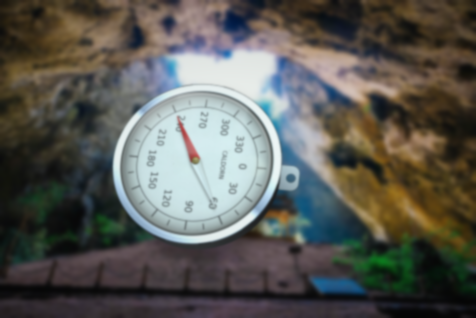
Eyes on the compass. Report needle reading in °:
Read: 240 °
